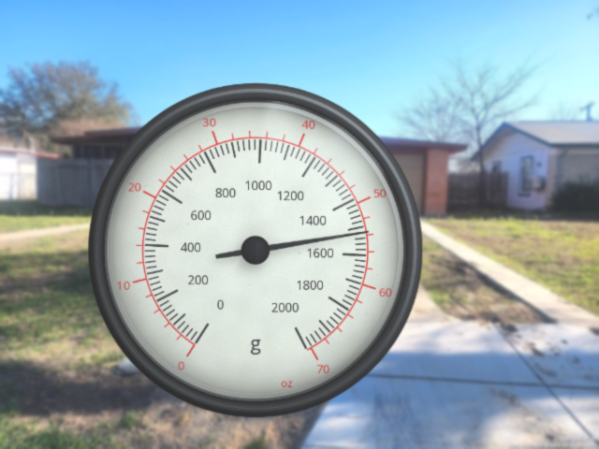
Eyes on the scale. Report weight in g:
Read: 1520 g
